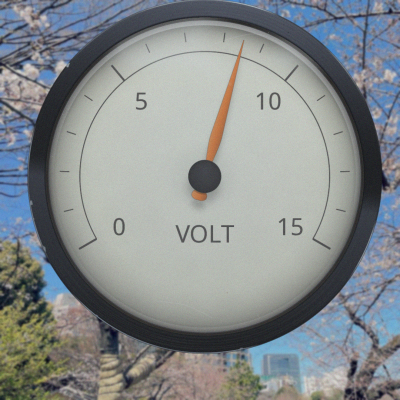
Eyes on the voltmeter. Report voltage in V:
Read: 8.5 V
